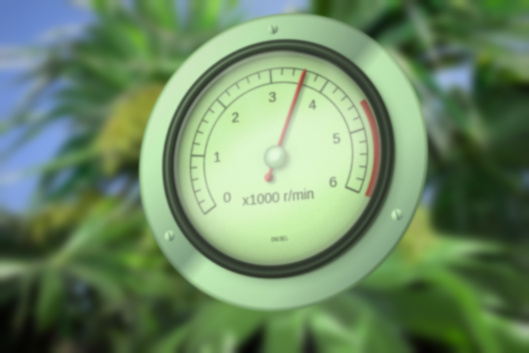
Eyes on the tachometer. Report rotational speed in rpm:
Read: 3600 rpm
